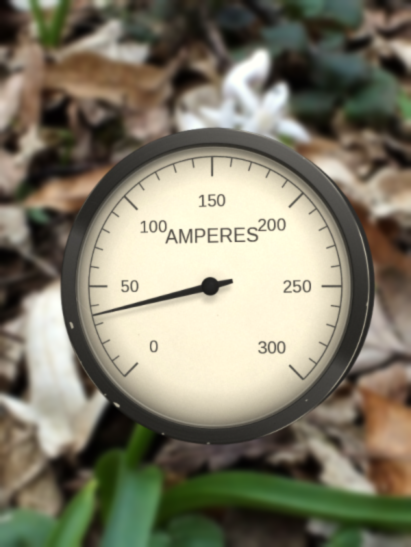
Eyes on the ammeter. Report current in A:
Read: 35 A
